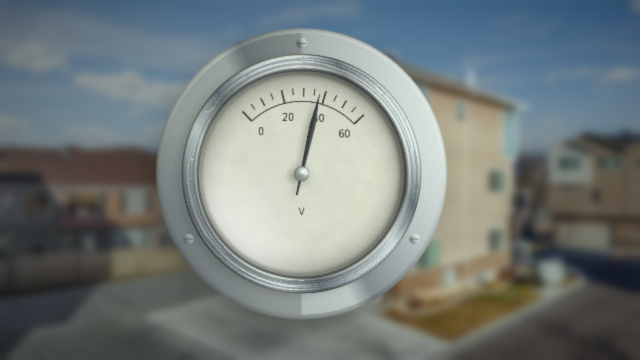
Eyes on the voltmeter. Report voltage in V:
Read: 37.5 V
